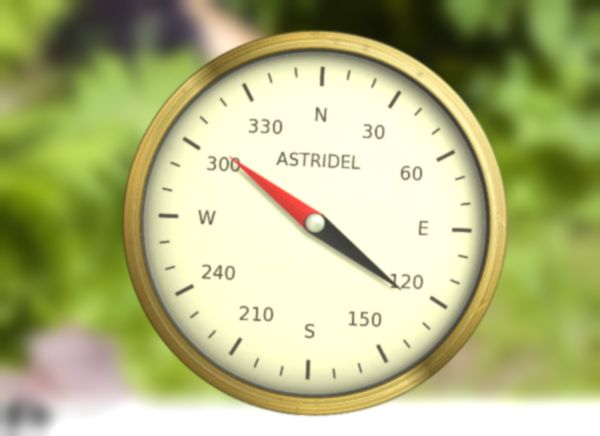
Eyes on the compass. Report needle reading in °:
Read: 305 °
